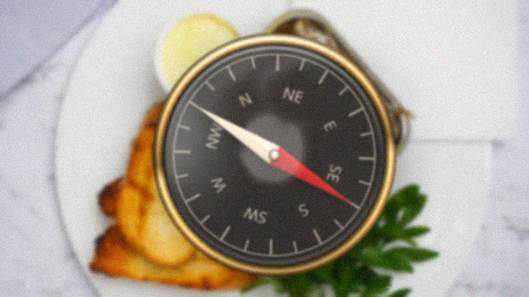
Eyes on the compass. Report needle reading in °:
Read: 150 °
